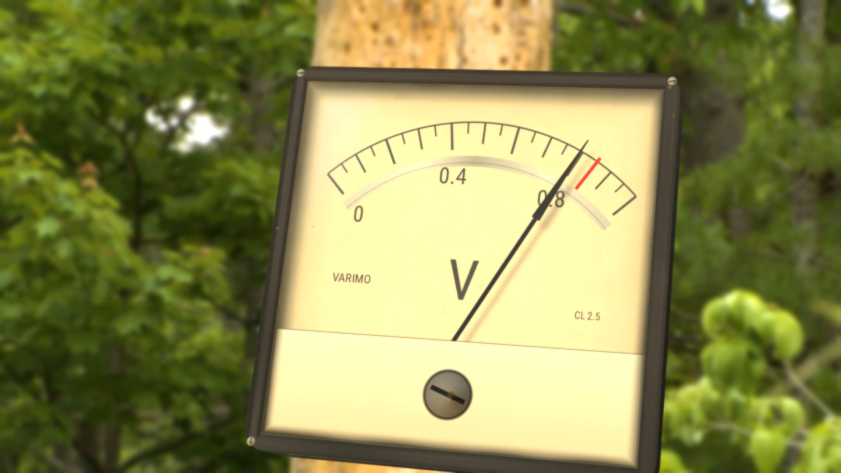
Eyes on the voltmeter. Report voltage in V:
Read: 0.8 V
